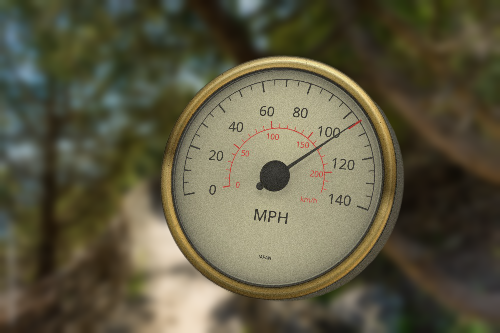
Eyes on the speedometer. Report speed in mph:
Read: 105 mph
